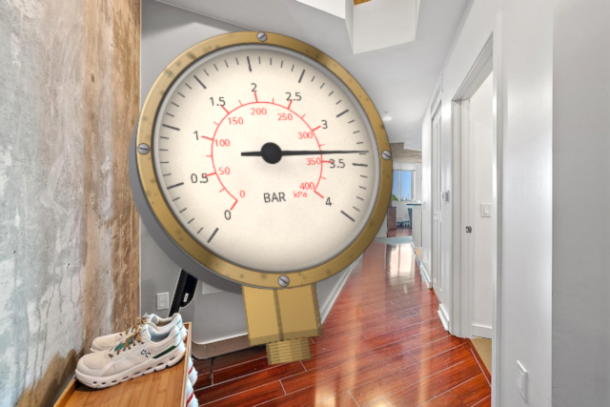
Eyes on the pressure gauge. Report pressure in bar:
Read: 3.4 bar
